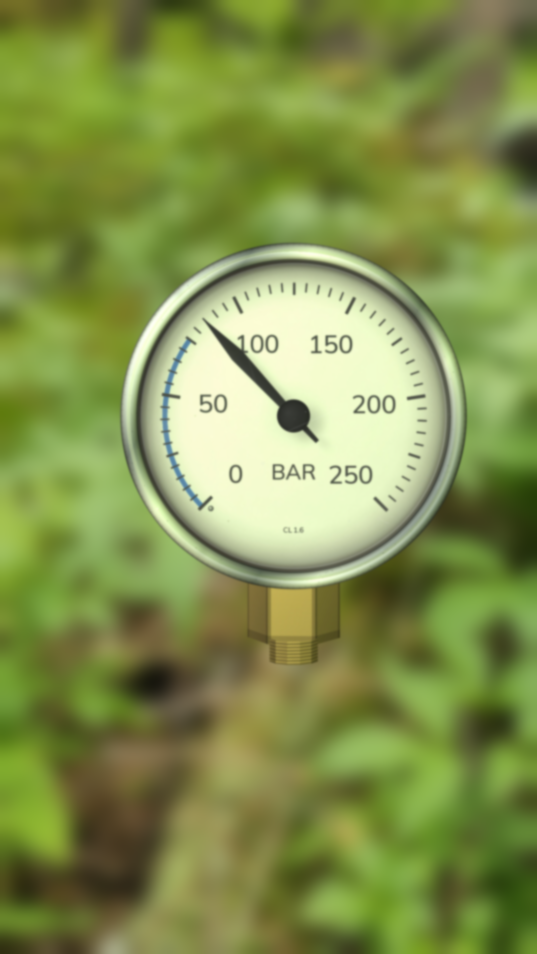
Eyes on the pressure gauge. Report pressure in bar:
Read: 85 bar
